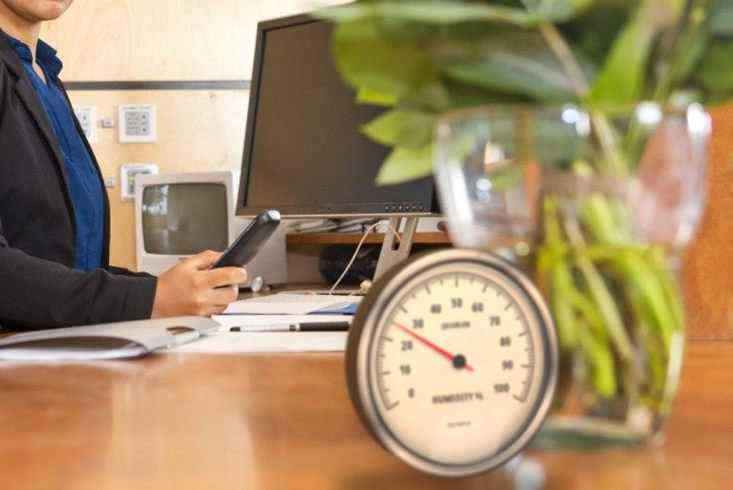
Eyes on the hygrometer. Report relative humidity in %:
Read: 25 %
